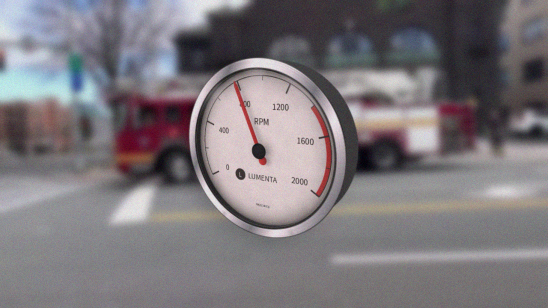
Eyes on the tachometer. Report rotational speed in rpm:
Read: 800 rpm
